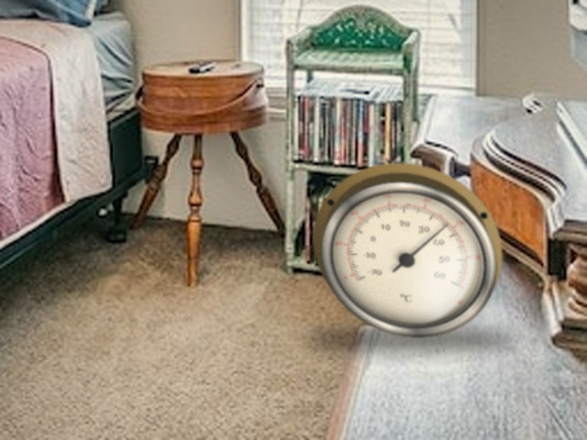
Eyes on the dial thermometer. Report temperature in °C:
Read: 35 °C
